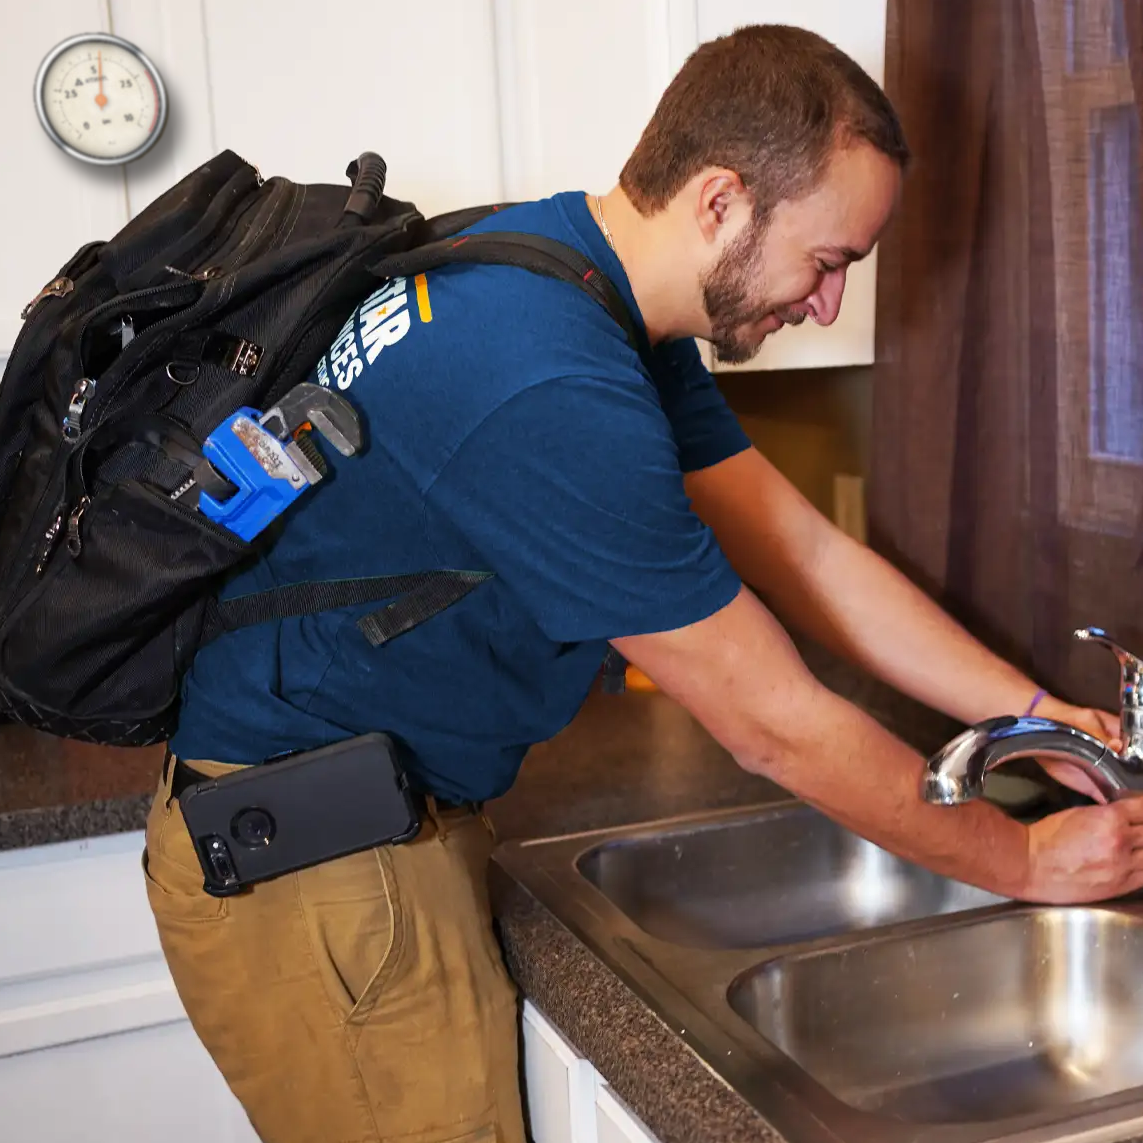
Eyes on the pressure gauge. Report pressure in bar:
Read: 5.5 bar
